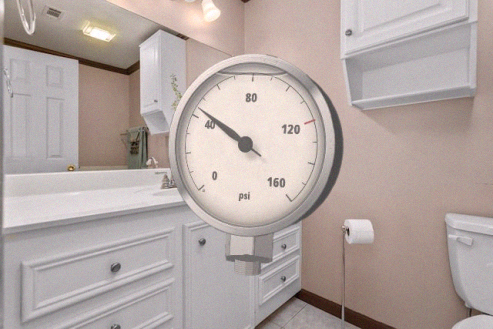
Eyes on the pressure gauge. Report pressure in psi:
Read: 45 psi
